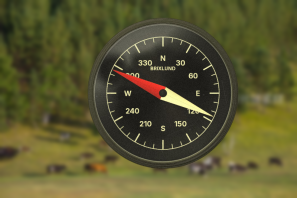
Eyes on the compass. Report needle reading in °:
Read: 295 °
